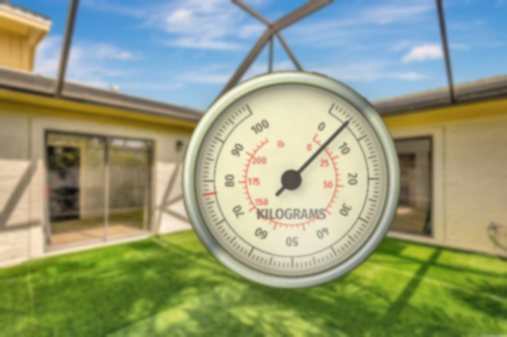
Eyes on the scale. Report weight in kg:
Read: 5 kg
